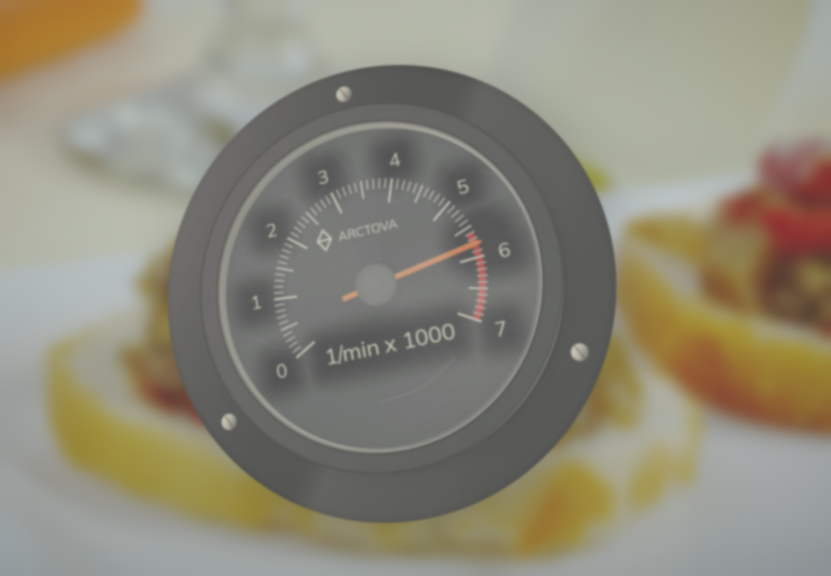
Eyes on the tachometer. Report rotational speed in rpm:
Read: 5800 rpm
